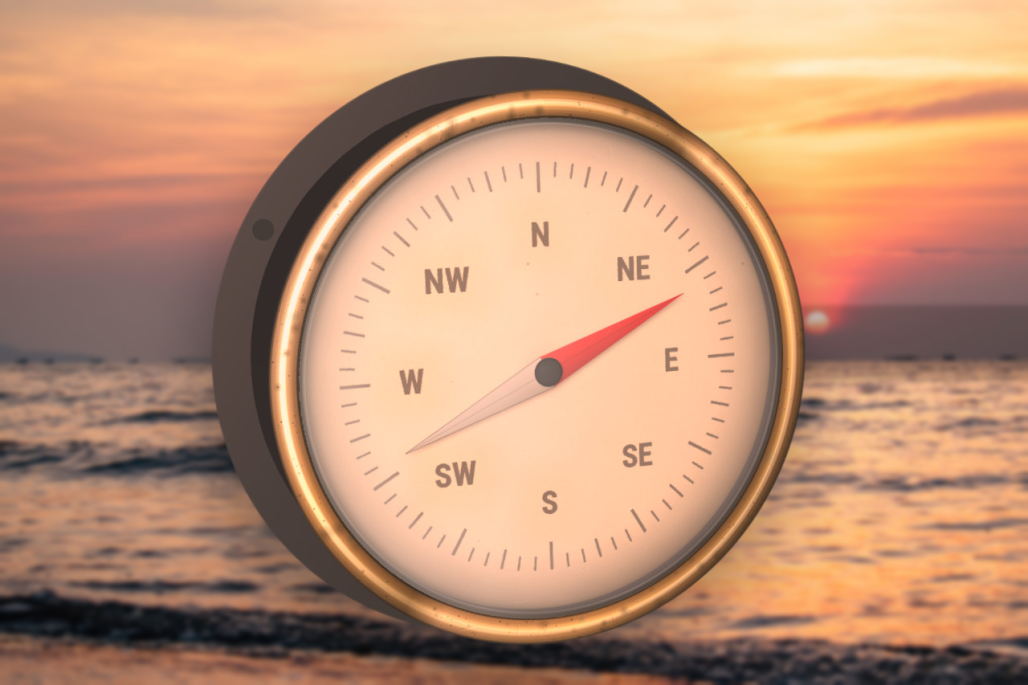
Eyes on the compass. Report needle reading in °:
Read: 65 °
